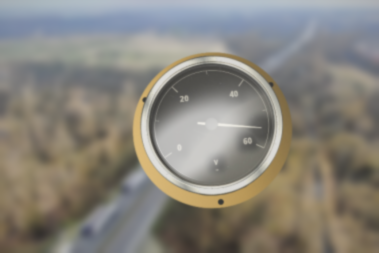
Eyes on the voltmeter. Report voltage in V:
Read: 55 V
